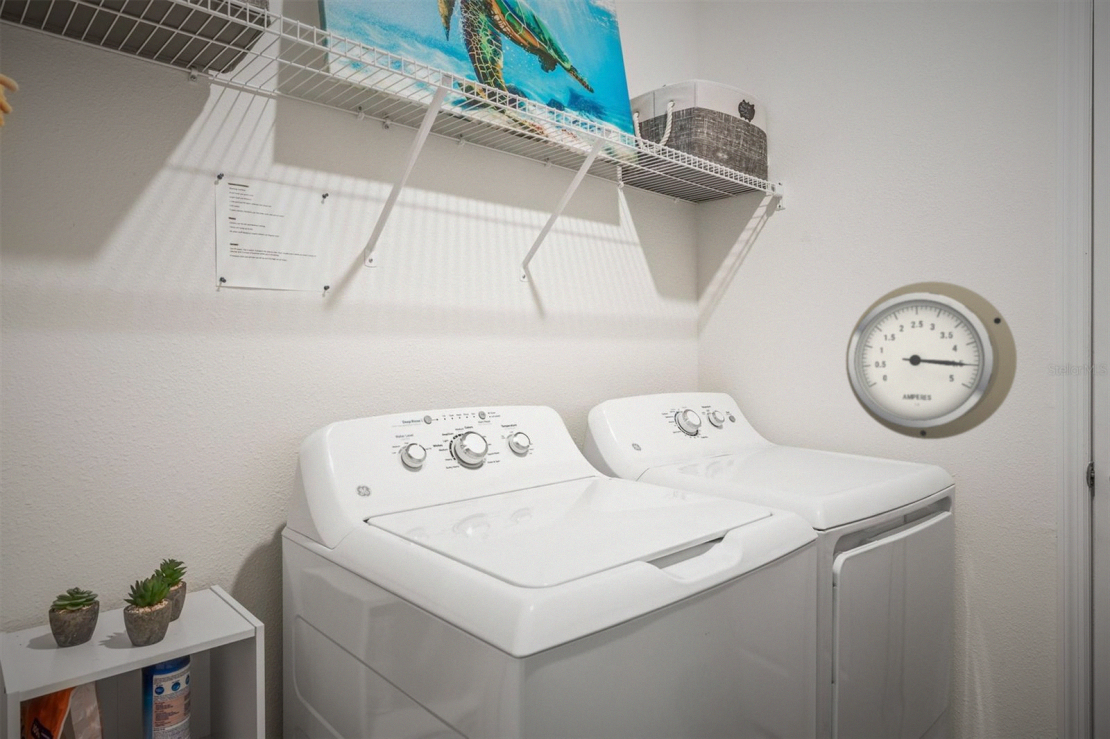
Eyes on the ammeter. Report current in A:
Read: 4.5 A
